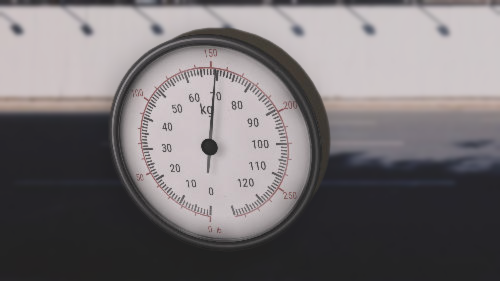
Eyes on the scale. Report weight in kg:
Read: 70 kg
